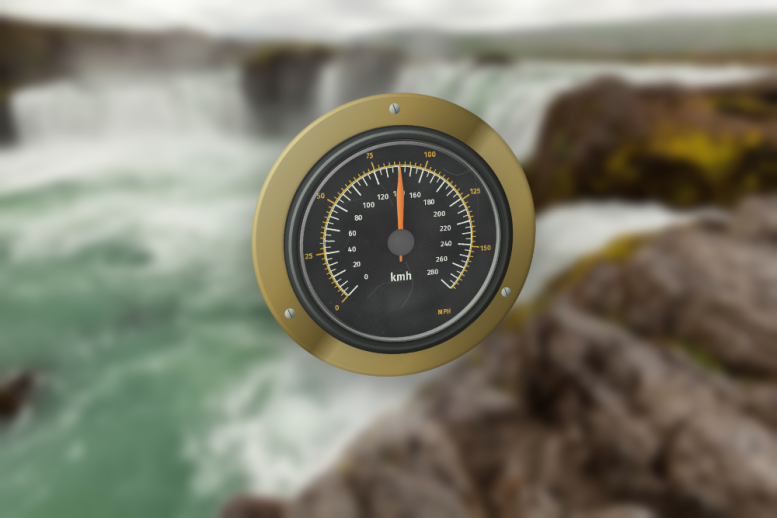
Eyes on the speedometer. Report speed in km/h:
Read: 140 km/h
